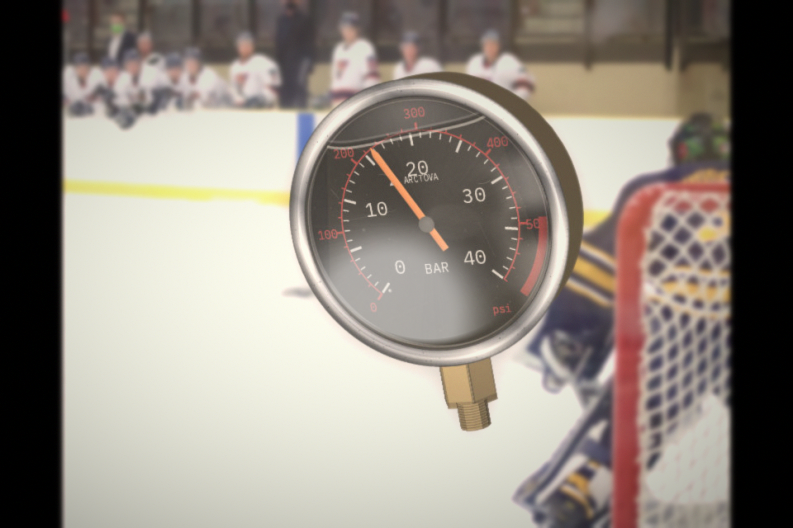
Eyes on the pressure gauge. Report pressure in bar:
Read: 16 bar
